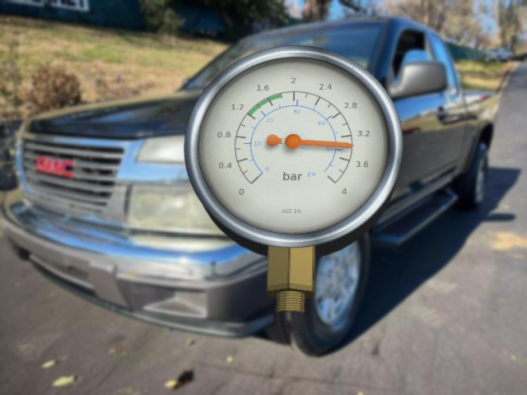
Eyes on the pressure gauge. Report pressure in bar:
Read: 3.4 bar
